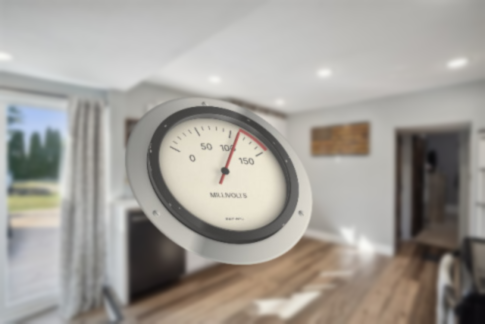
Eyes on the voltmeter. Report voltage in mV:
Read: 110 mV
